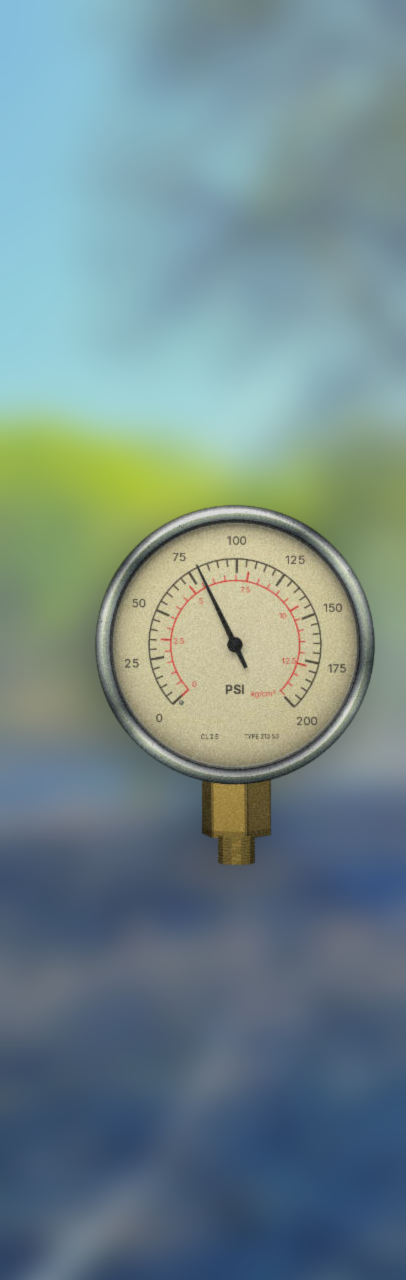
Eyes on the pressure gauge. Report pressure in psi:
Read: 80 psi
